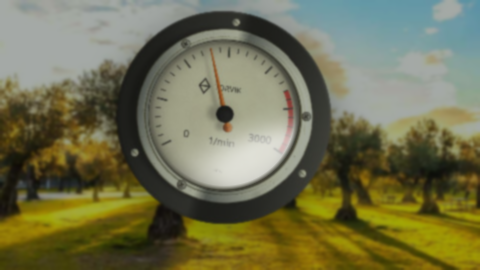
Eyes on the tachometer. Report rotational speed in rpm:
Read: 1300 rpm
